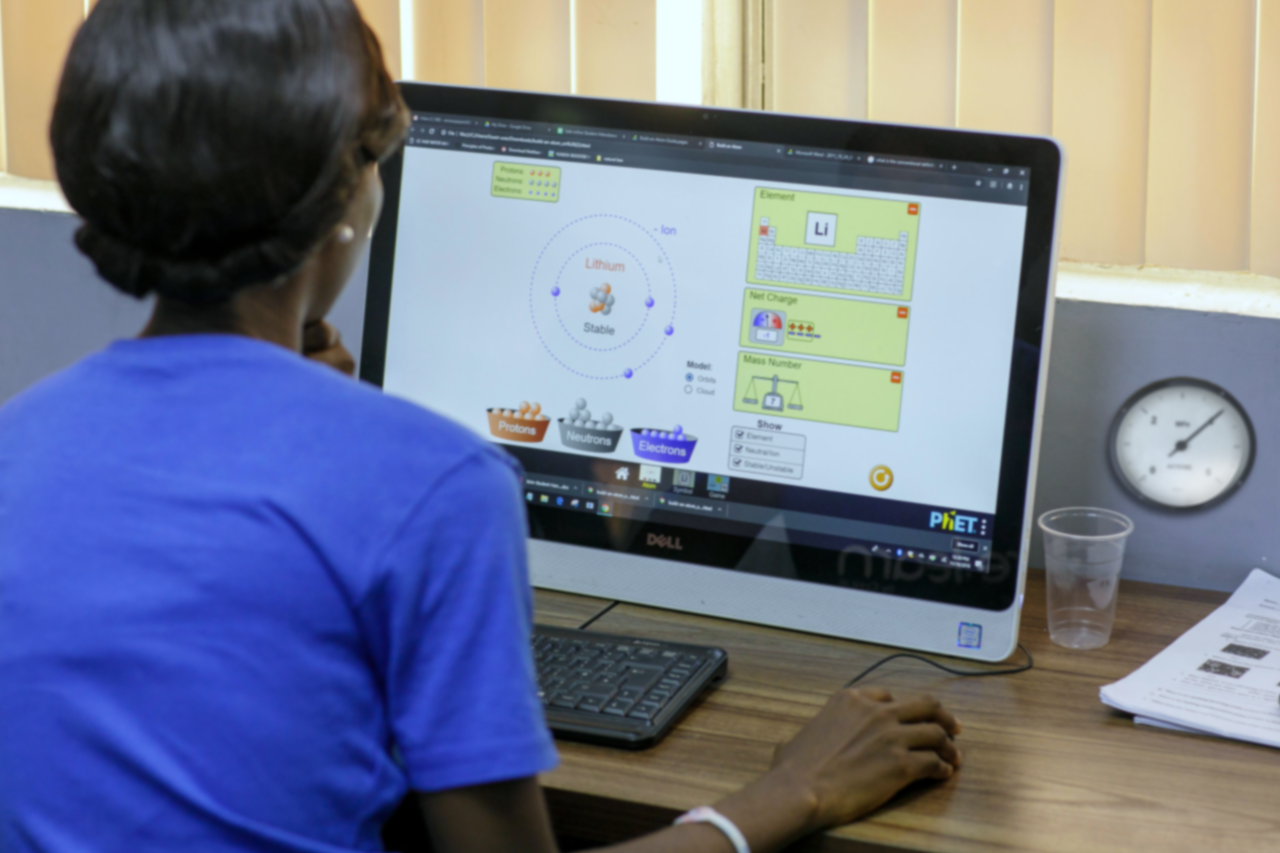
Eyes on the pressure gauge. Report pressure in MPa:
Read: 4 MPa
